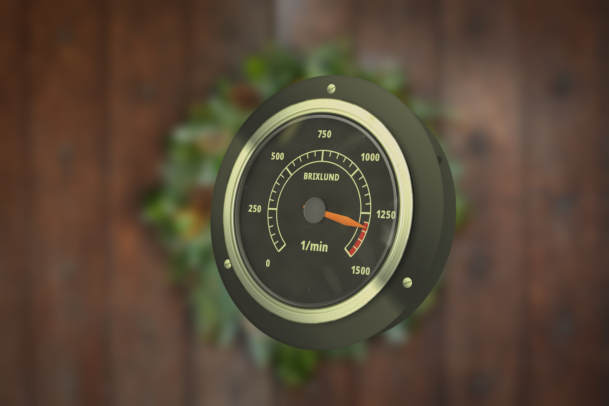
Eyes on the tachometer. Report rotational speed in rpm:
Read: 1325 rpm
